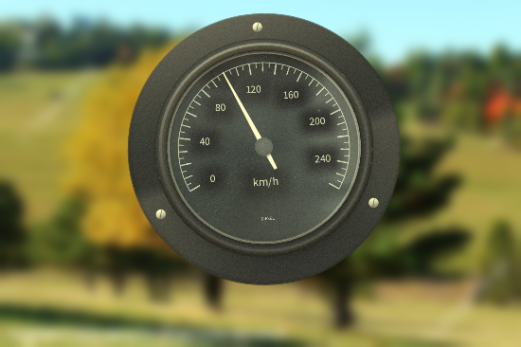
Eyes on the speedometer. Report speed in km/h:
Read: 100 km/h
